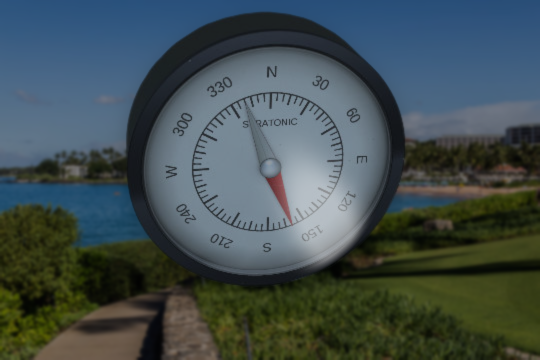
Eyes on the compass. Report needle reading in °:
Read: 160 °
